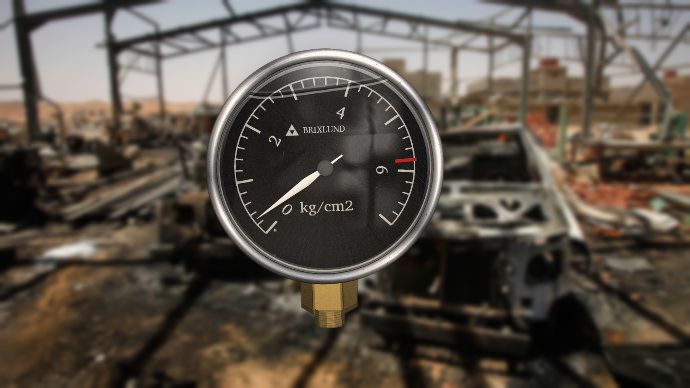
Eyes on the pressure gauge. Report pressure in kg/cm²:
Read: 0.3 kg/cm²
